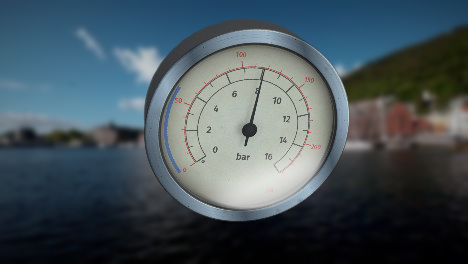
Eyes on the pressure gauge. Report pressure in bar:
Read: 8 bar
